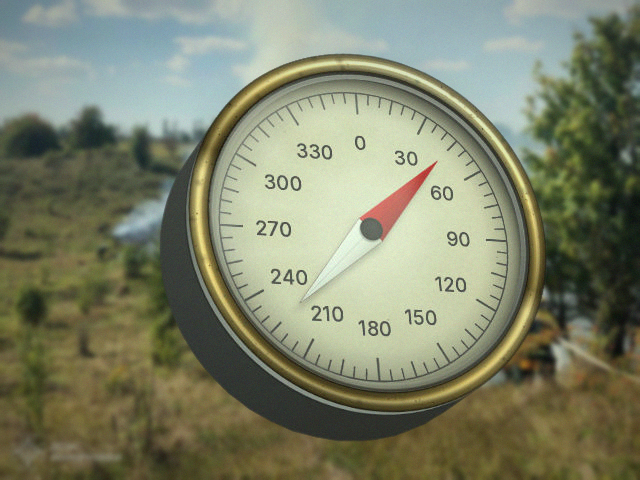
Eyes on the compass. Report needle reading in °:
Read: 45 °
